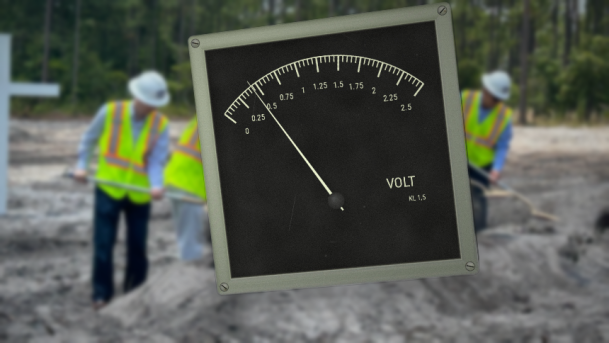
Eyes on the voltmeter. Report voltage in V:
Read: 0.45 V
